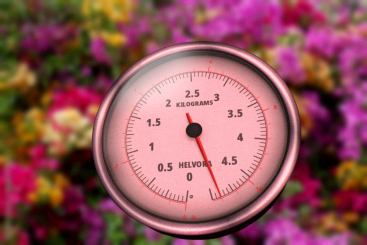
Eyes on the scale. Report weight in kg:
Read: 4.9 kg
